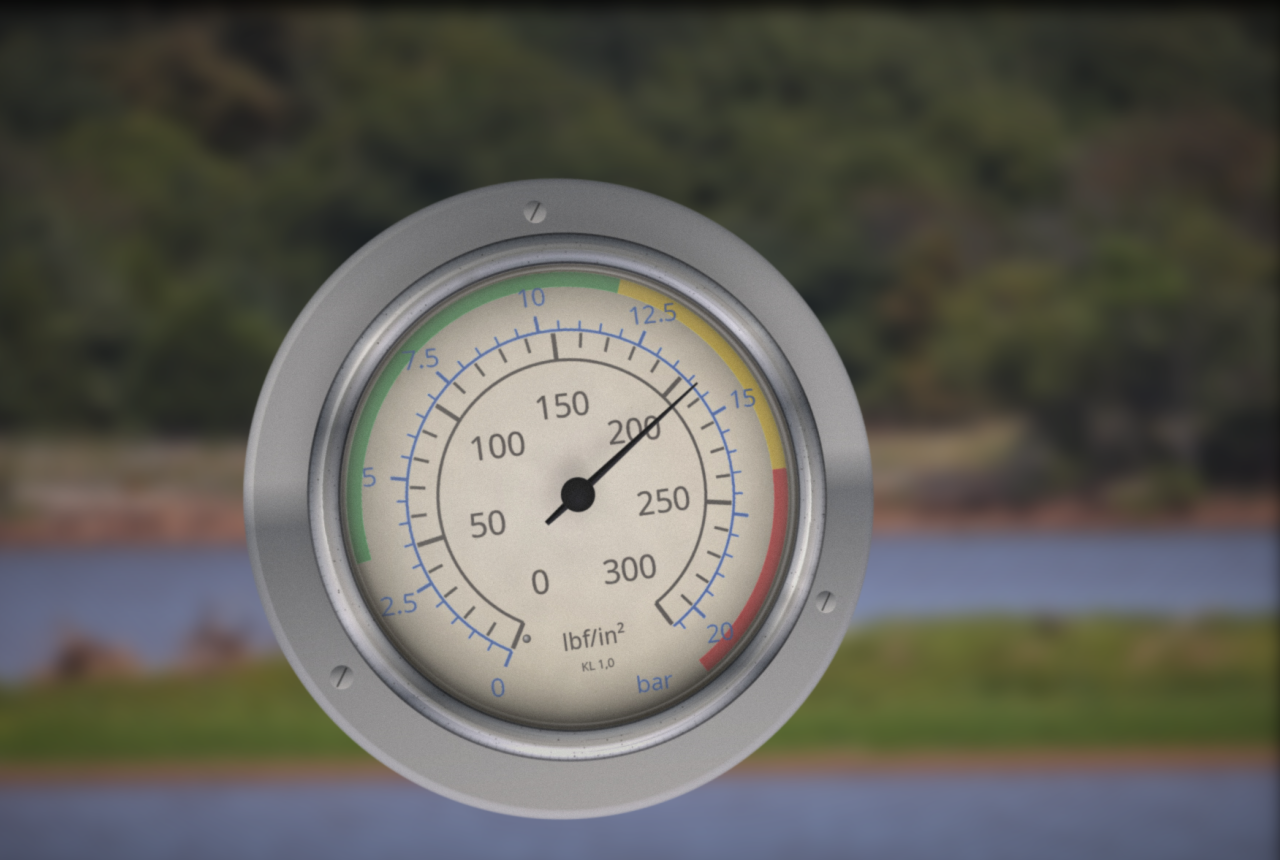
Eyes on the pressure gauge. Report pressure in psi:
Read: 205 psi
